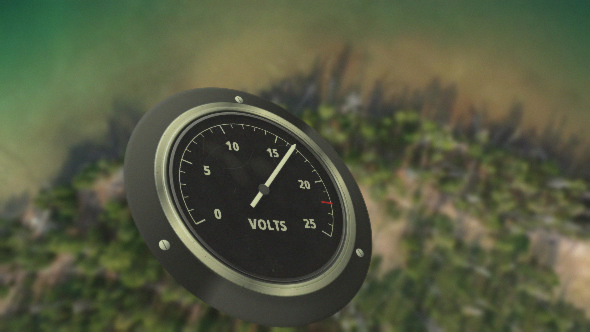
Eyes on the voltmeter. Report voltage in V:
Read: 16.5 V
